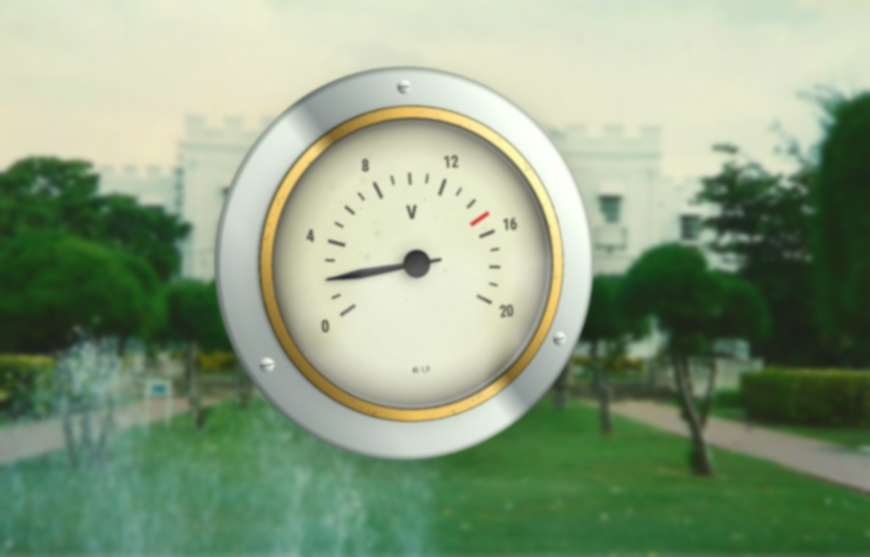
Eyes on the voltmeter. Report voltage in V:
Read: 2 V
